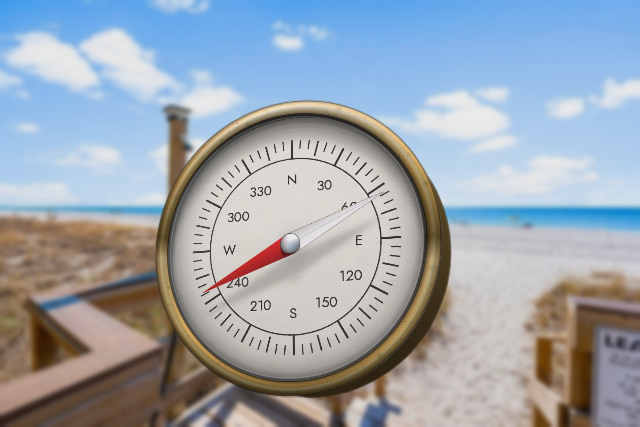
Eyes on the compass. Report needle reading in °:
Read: 245 °
